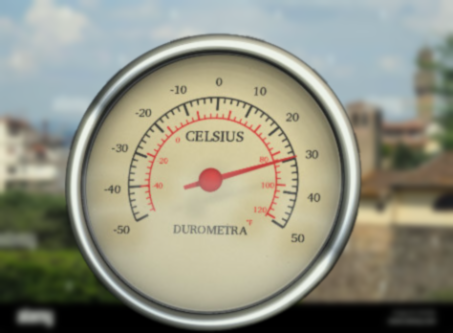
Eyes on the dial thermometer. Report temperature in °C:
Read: 30 °C
